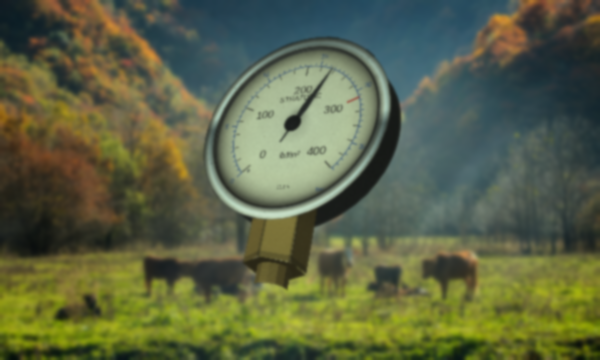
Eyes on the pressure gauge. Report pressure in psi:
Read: 240 psi
